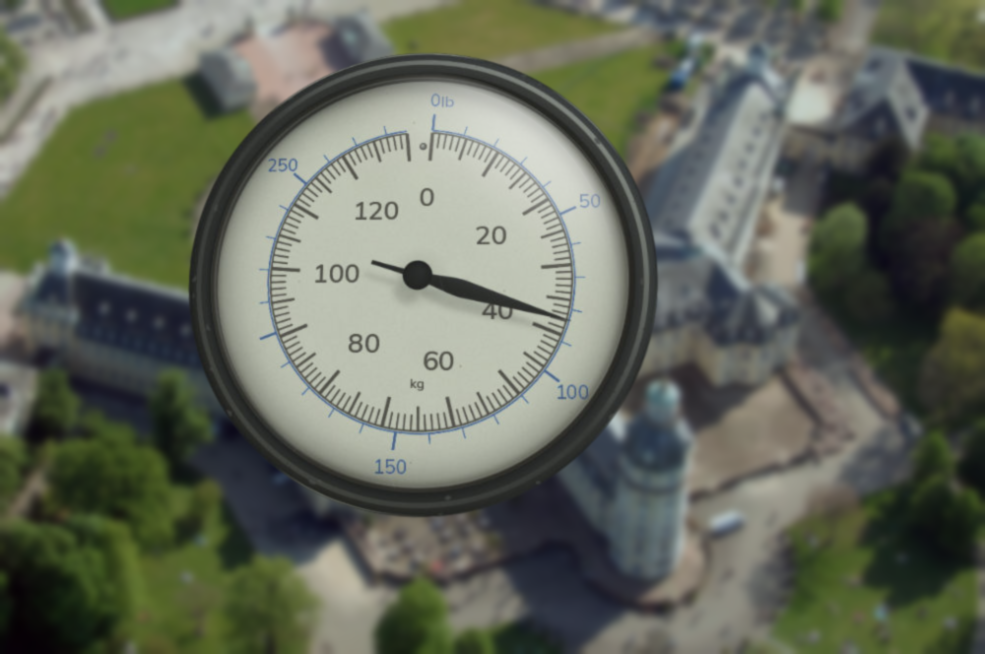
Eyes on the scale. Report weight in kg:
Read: 38 kg
